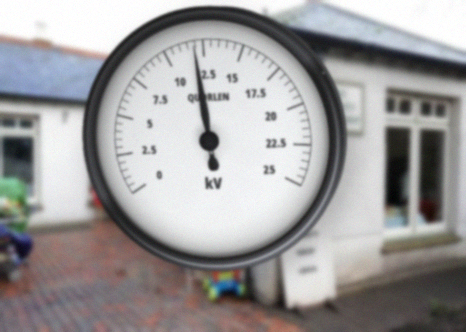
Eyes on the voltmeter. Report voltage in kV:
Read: 12 kV
